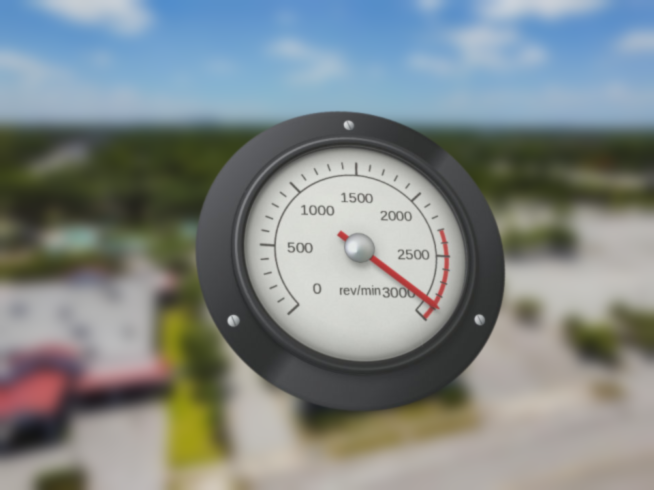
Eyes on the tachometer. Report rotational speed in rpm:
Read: 2900 rpm
